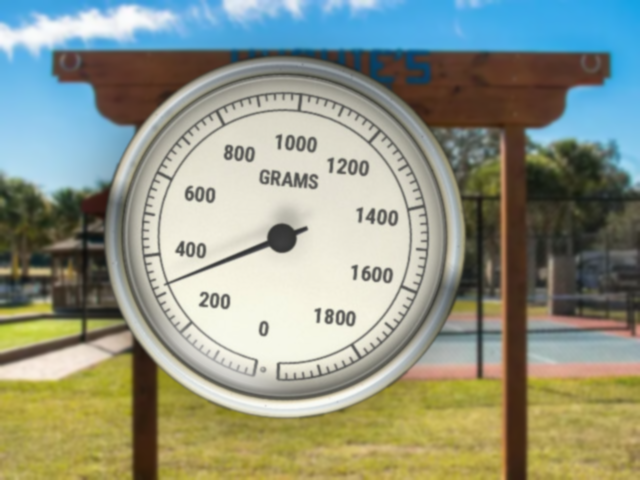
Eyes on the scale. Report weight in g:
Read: 320 g
